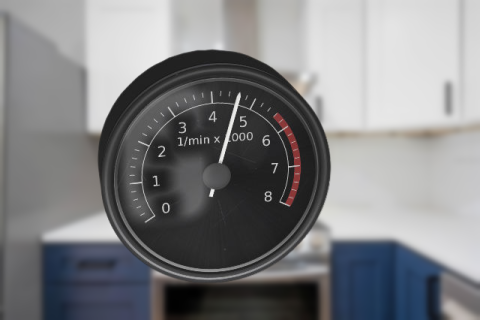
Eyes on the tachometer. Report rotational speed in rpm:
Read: 4600 rpm
